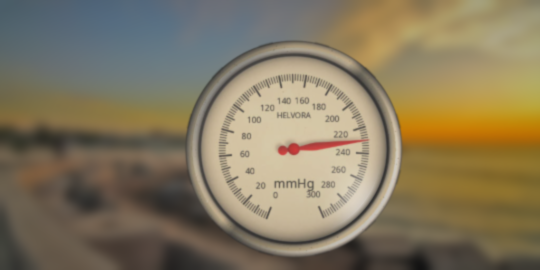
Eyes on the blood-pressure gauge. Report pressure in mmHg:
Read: 230 mmHg
